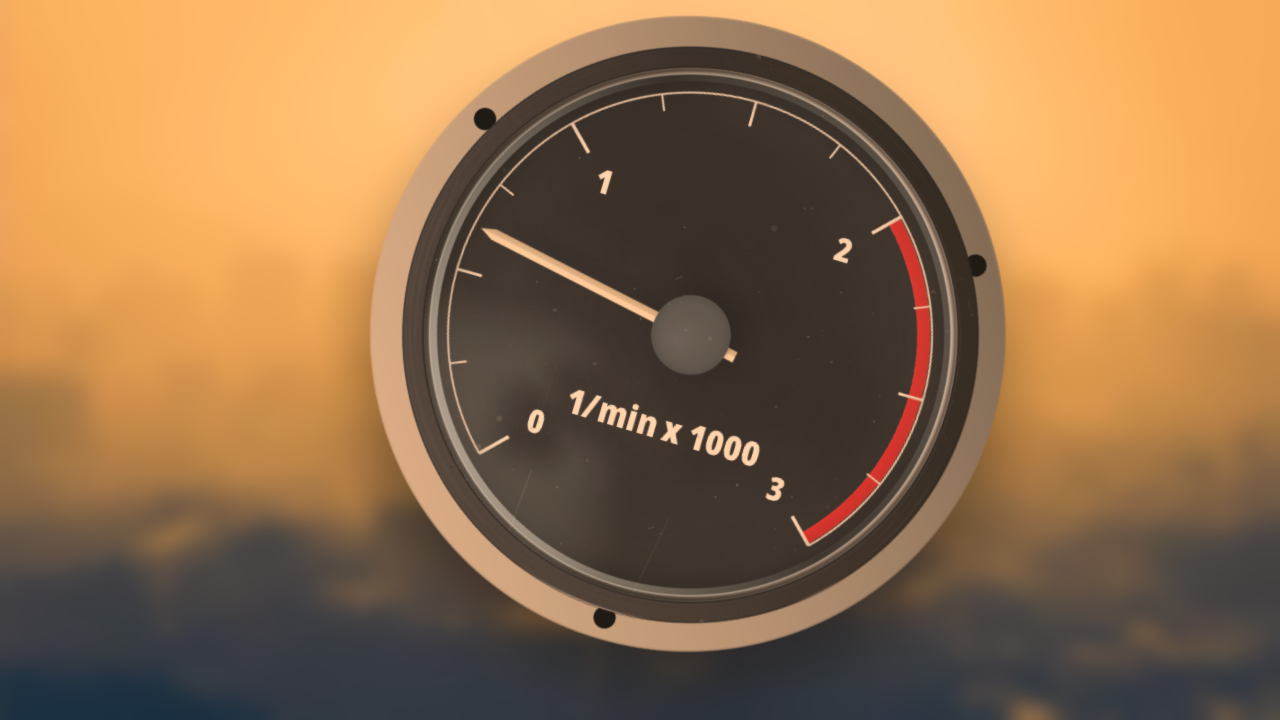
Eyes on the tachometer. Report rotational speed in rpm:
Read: 625 rpm
